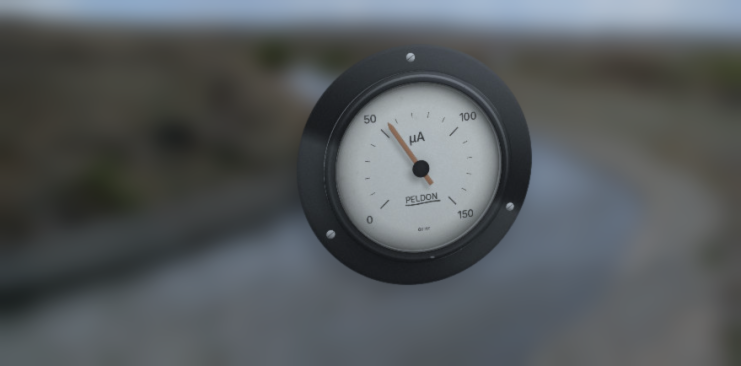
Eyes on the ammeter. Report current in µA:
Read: 55 µA
